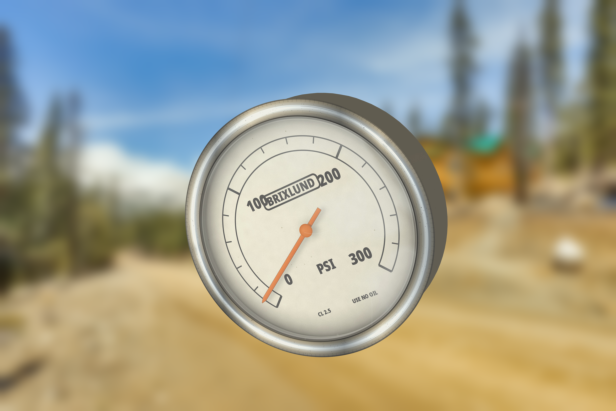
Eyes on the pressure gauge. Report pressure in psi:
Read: 10 psi
